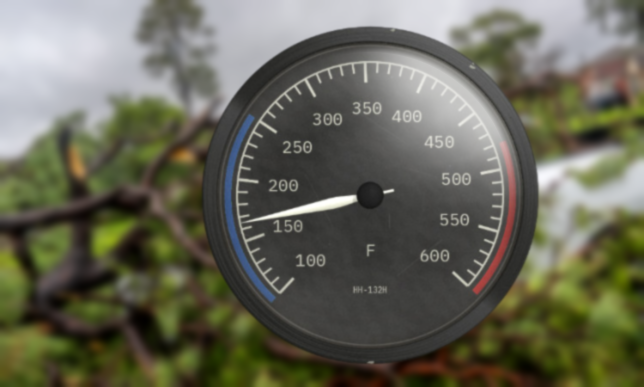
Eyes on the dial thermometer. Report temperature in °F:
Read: 165 °F
